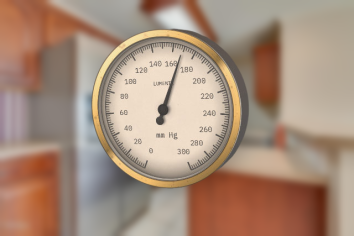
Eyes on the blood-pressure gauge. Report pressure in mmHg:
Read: 170 mmHg
